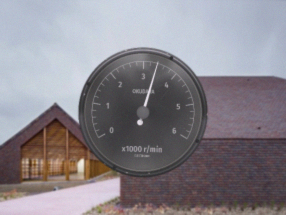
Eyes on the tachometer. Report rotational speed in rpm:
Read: 3400 rpm
